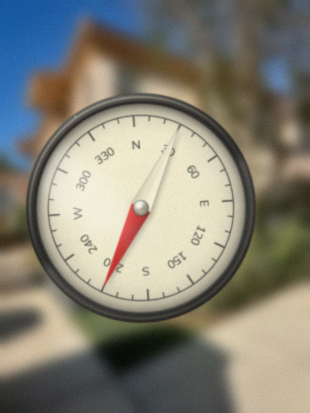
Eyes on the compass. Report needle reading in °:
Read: 210 °
